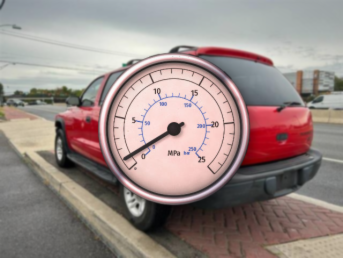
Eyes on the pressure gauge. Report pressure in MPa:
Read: 1 MPa
